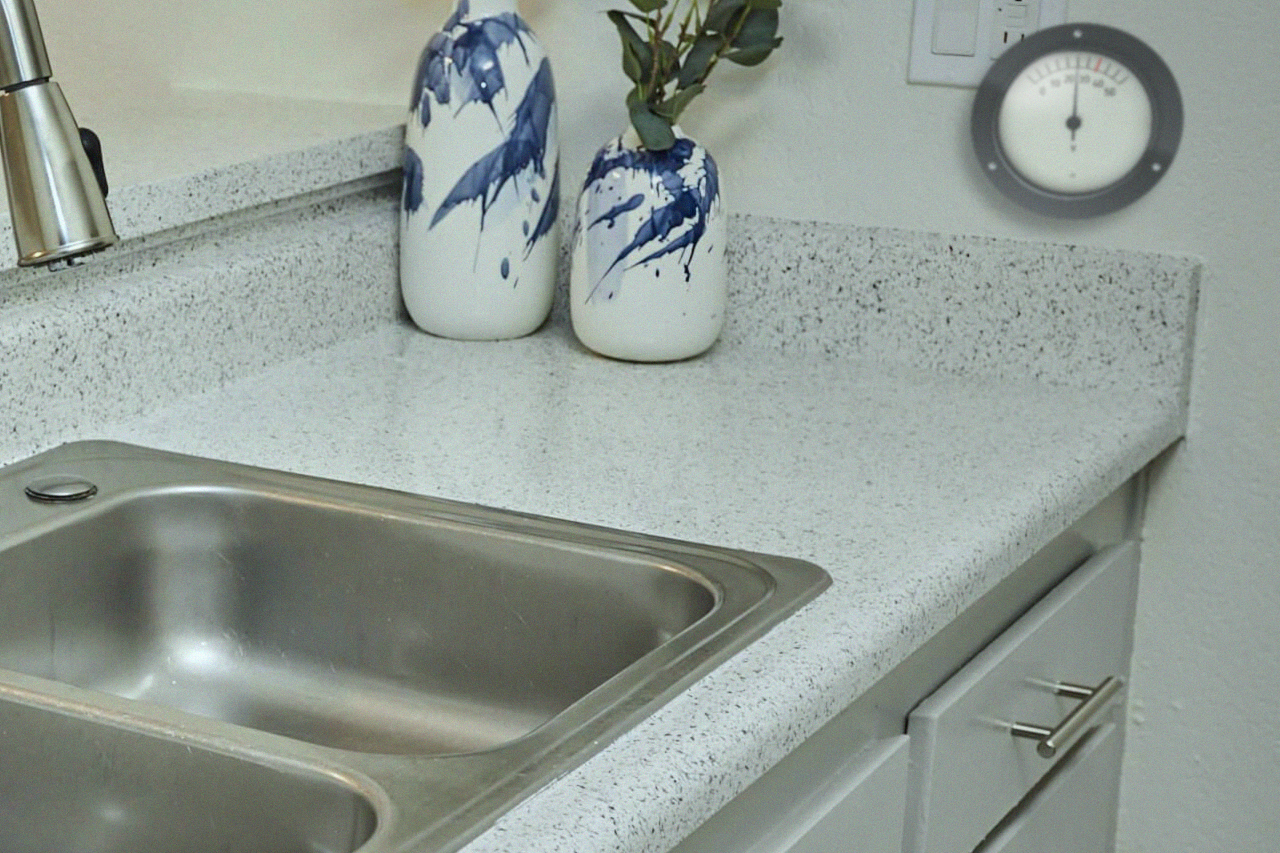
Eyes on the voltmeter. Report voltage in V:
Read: 25 V
